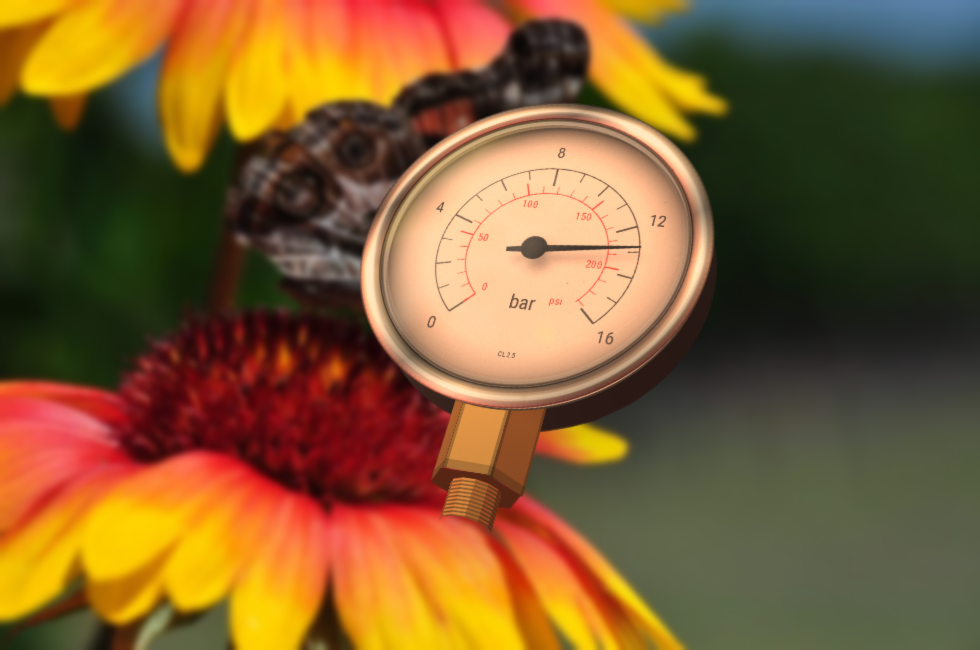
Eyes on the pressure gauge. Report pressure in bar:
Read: 13 bar
